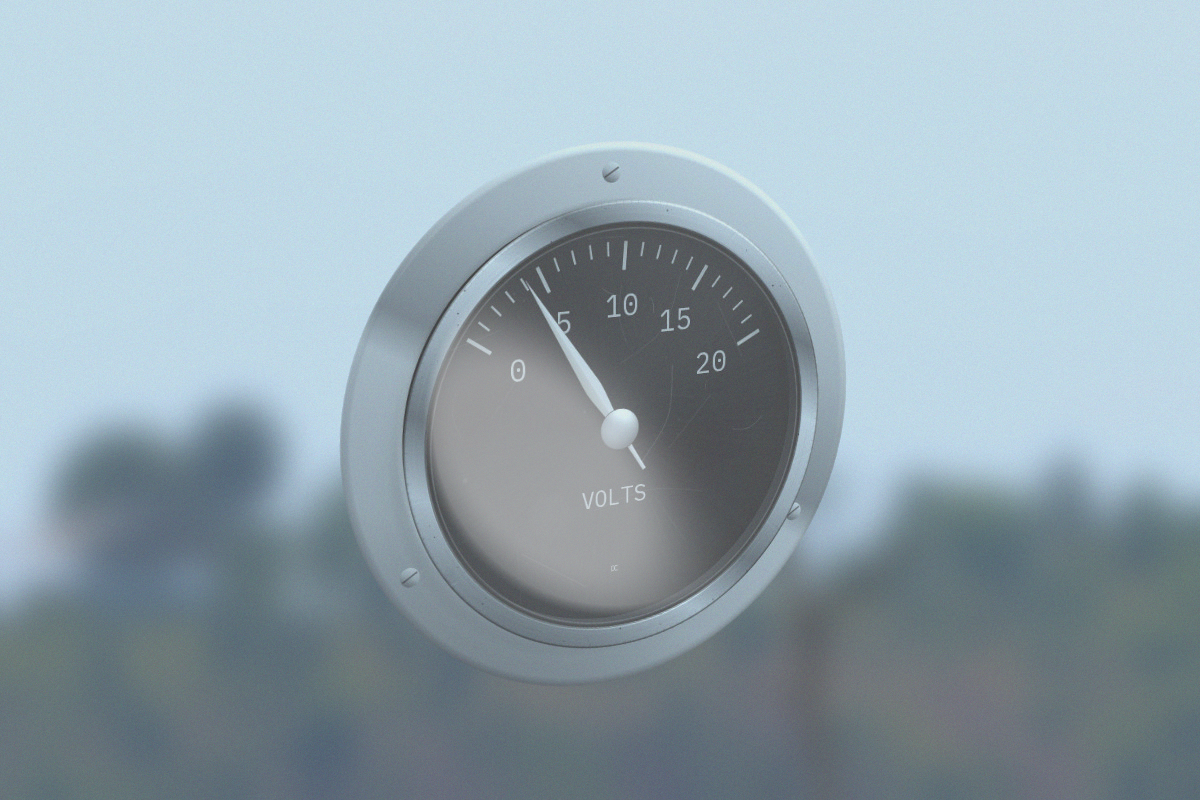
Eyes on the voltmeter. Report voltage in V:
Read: 4 V
